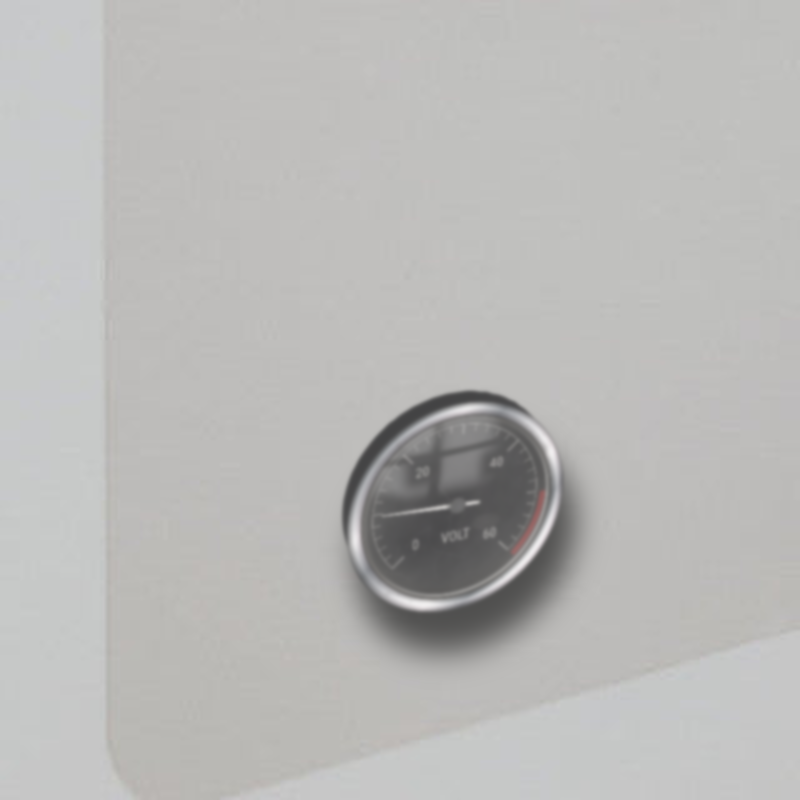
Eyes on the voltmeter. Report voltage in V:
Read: 10 V
